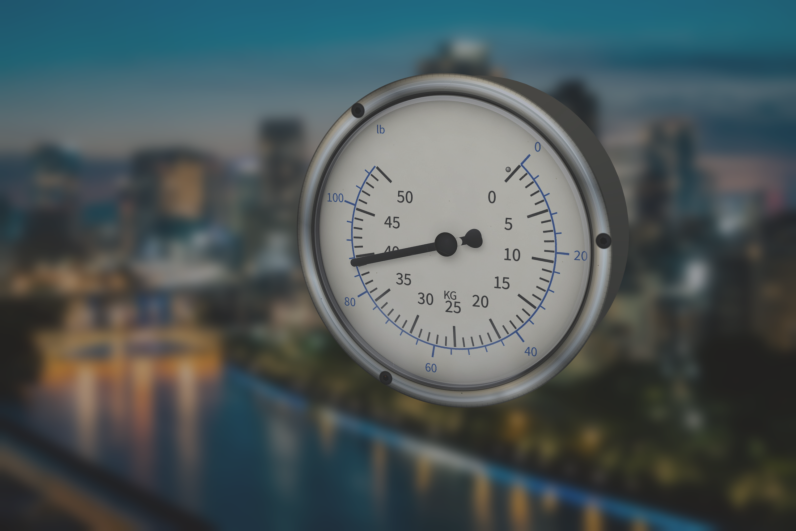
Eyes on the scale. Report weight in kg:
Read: 39.5 kg
